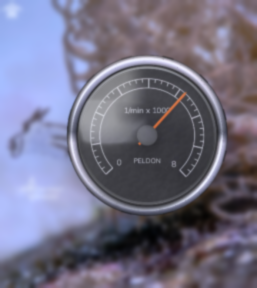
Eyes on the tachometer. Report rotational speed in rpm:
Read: 5200 rpm
